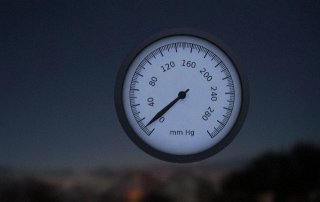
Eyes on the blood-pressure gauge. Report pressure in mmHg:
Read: 10 mmHg
